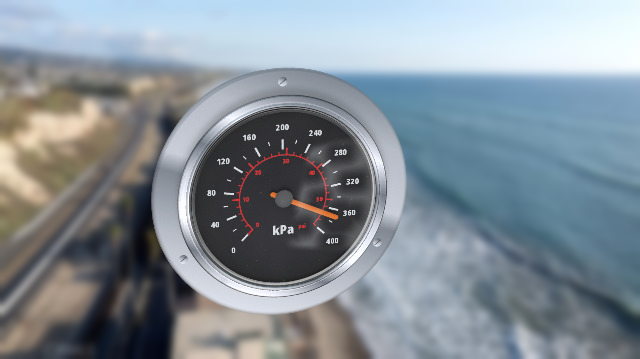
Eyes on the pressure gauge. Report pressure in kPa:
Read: 370 kPa
